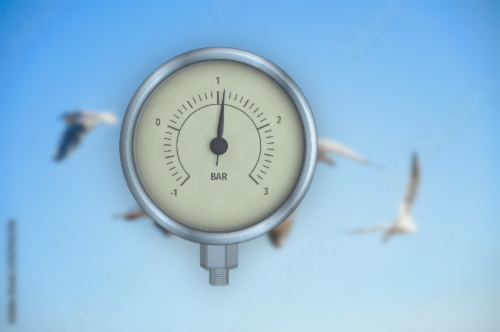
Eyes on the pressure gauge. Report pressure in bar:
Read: 1.1 bar
